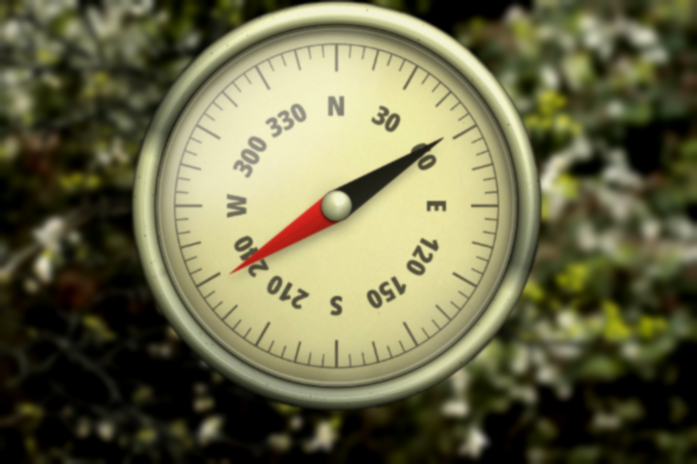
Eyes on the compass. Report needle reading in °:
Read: 237.5 °
